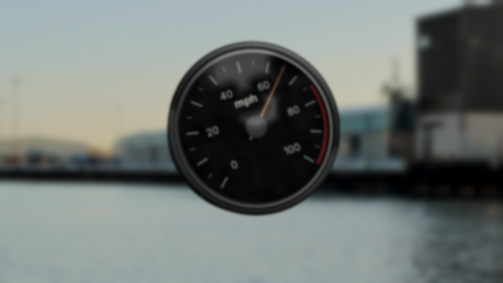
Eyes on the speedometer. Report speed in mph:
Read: 65 mph
